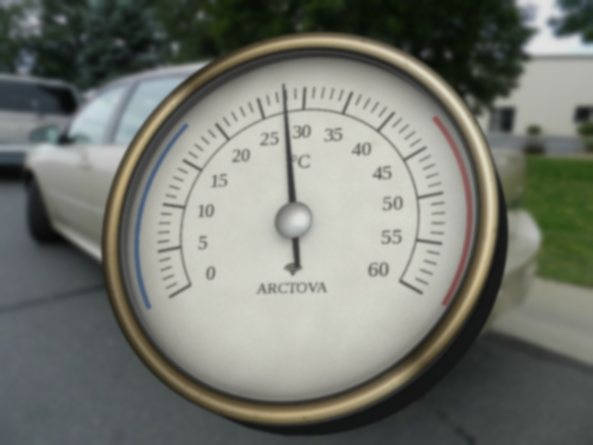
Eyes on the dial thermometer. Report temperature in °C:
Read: 28 °C
